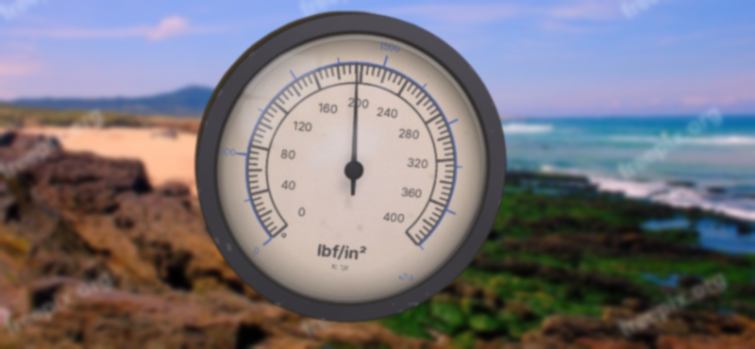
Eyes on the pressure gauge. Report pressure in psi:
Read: 195 psi
